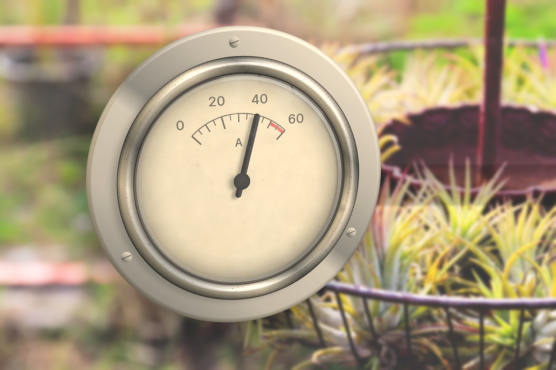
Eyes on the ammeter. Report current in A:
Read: 40 A
